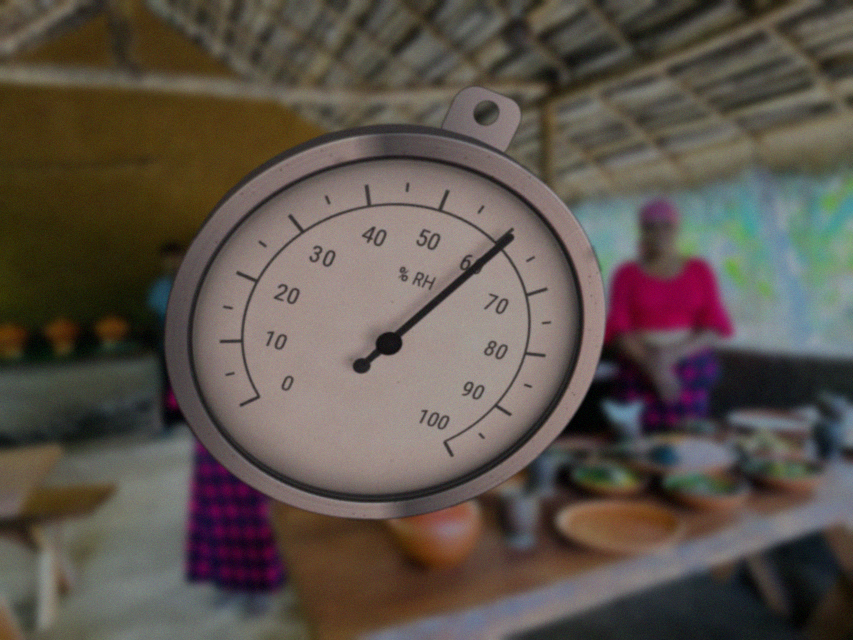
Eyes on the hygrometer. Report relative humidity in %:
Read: 60 %
